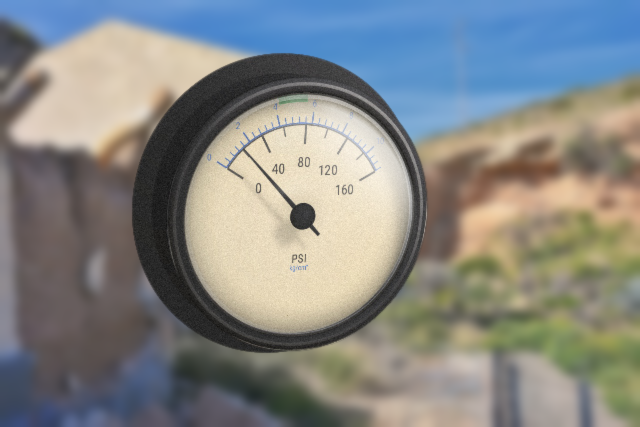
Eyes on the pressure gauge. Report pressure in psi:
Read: 20 psi
